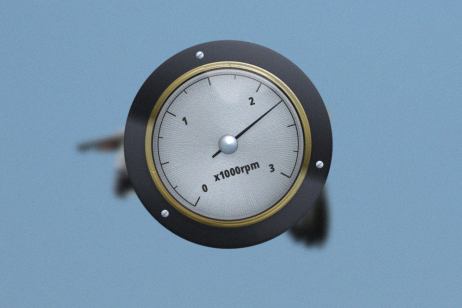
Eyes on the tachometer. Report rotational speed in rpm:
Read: 2250 rpm
